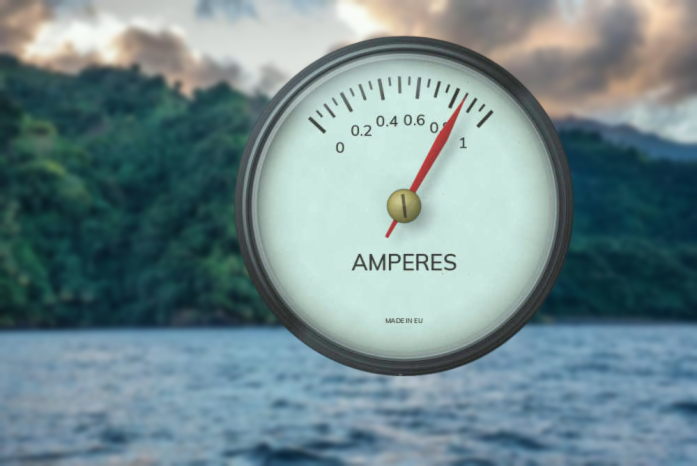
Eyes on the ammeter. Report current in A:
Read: 0.85 A
